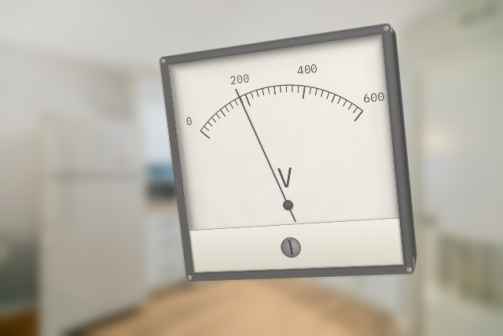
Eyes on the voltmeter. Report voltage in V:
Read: 180 V
